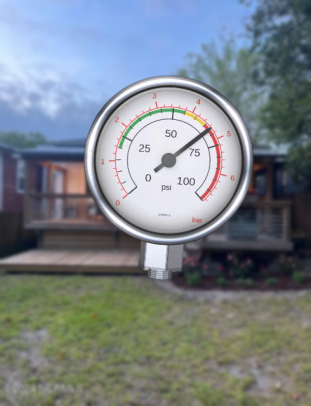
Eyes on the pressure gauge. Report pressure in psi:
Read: 67.5 psi
